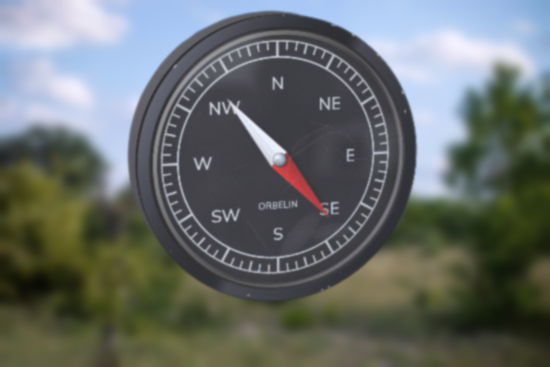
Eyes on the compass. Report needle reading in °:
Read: 140 °
